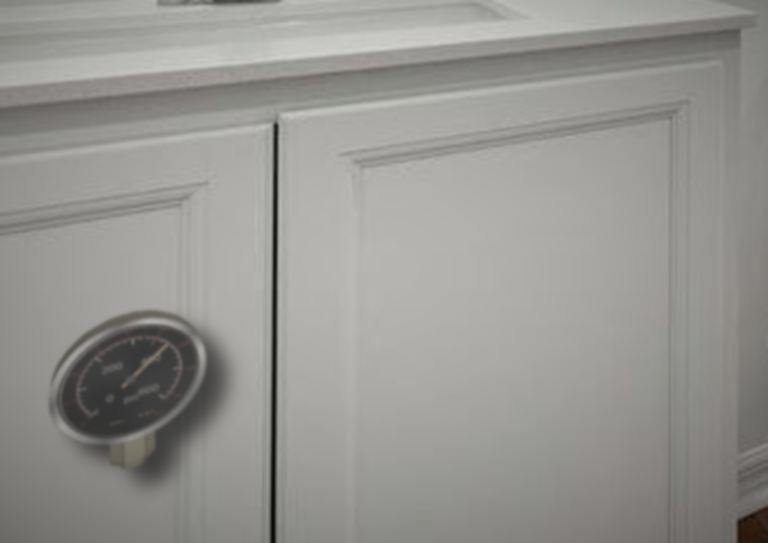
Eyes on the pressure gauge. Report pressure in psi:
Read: 400 psi
